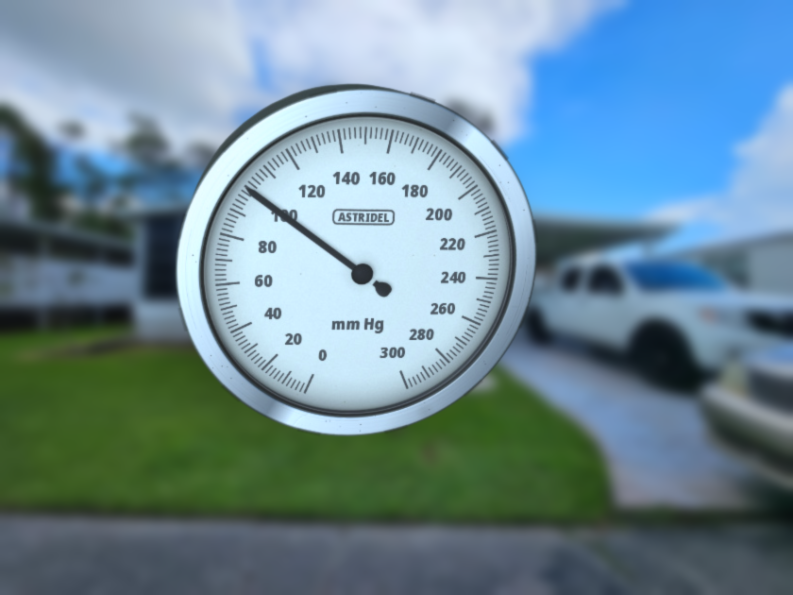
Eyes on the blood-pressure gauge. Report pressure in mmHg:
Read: 100 mmHg
